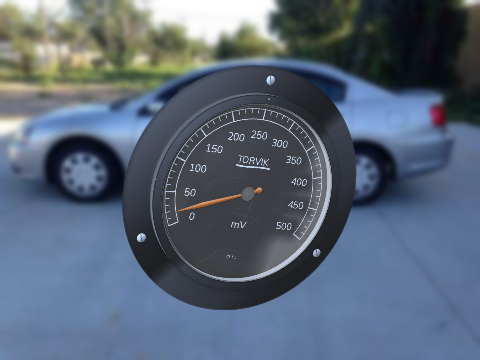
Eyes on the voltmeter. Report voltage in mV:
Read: 20 mV
